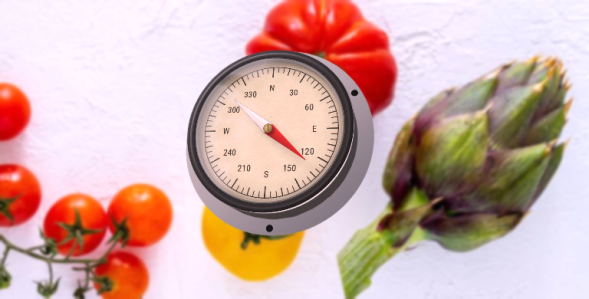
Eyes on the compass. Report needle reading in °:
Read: 130 °
